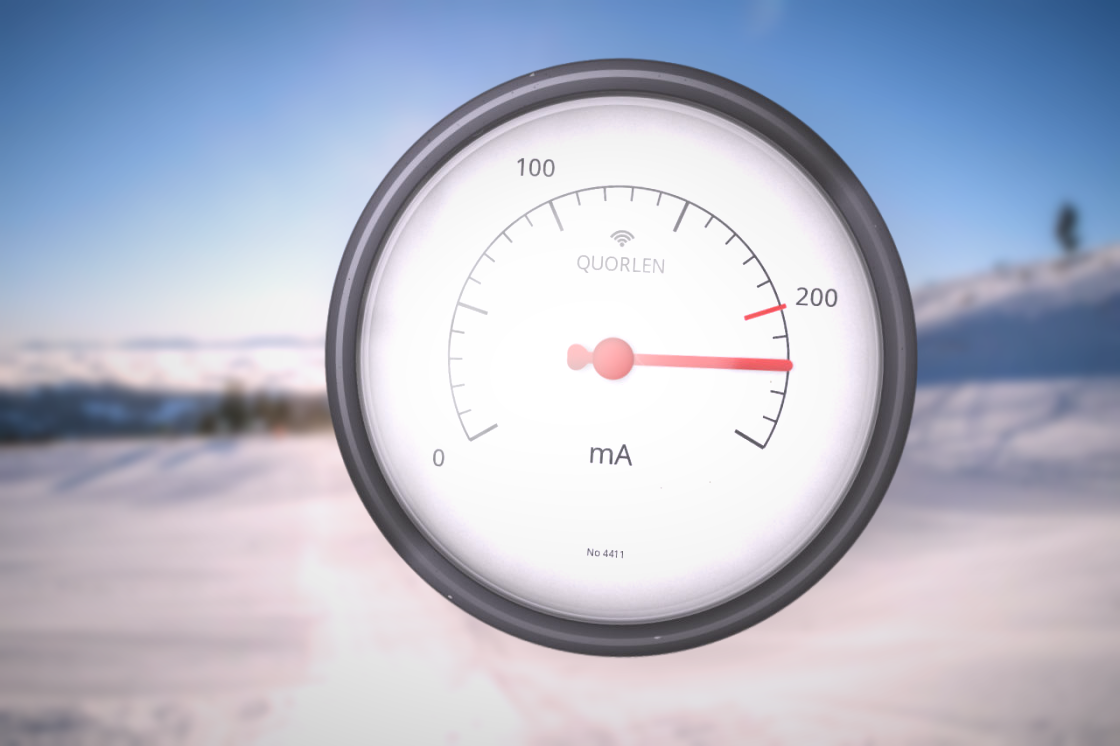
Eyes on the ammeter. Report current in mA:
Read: 220 mA
